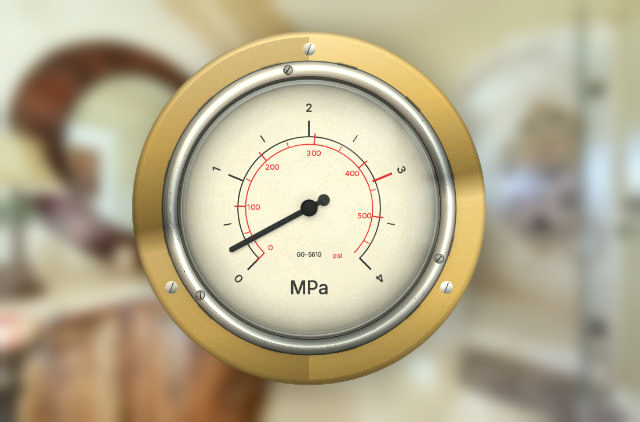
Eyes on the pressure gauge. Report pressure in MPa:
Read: 0.25 MPa
